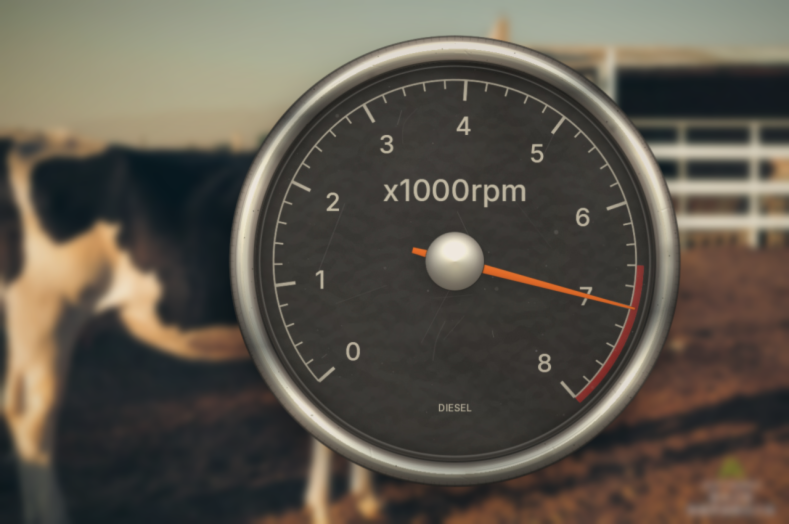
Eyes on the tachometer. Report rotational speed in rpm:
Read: 7000 rpm
